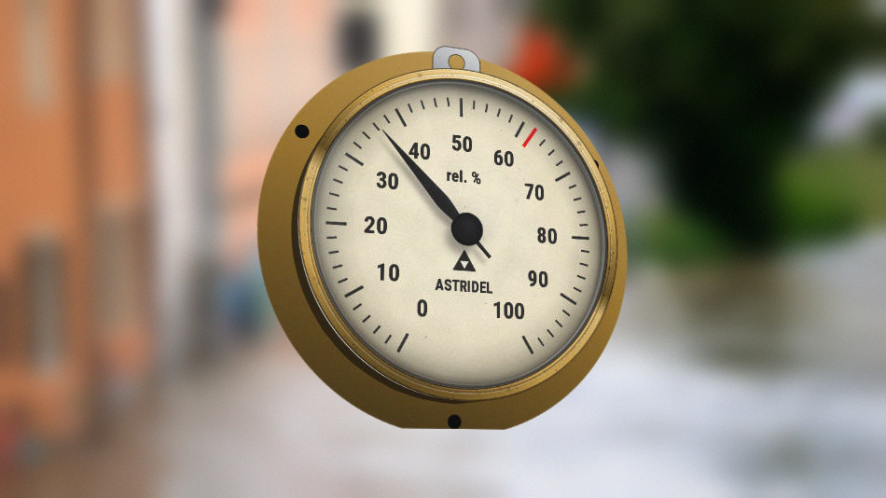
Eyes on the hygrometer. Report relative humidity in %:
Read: 36 %
